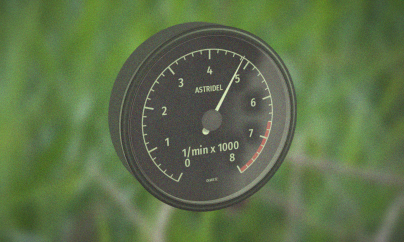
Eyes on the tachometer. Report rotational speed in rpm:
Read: 4800 rpm
